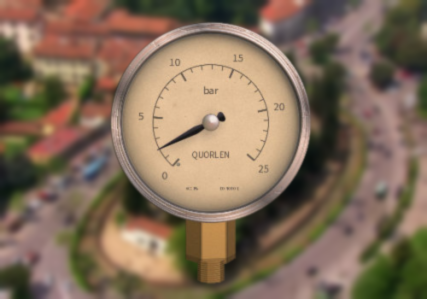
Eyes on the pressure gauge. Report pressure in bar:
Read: 2 bar
